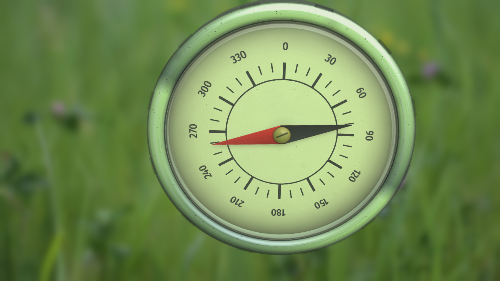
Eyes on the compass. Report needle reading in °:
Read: 260 °
